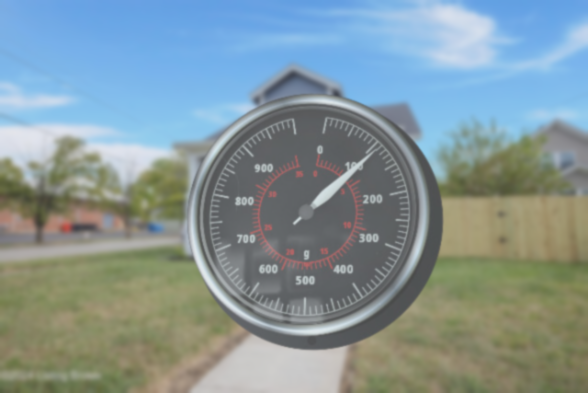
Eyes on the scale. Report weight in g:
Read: 110 g
